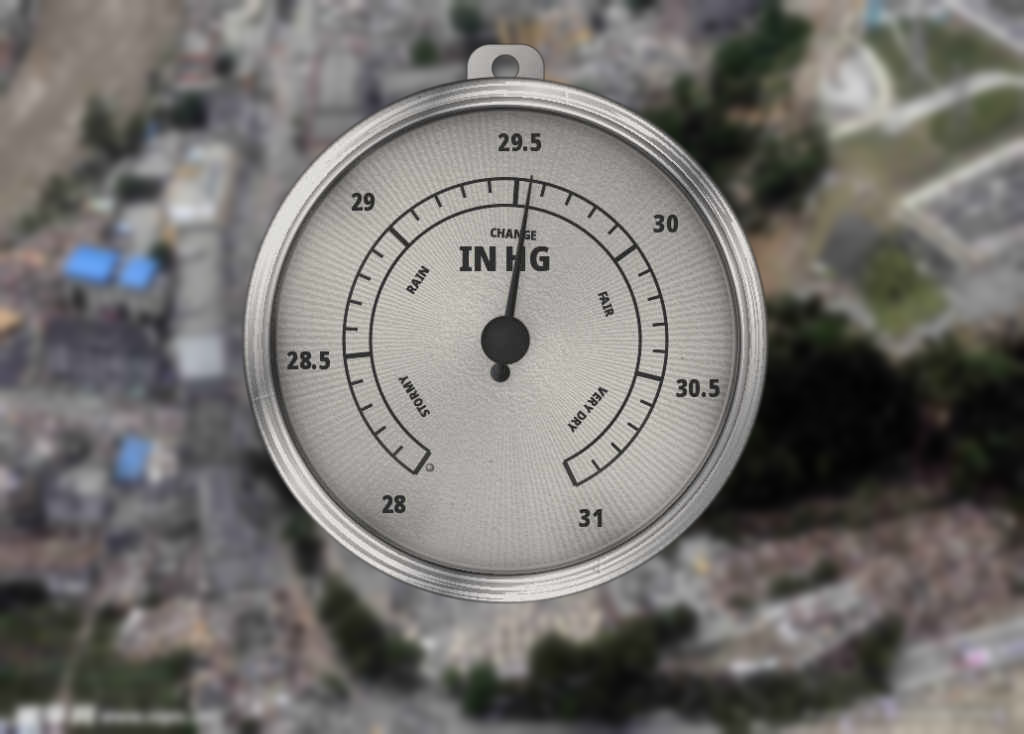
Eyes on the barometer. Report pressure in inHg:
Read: 29.55 inHg
